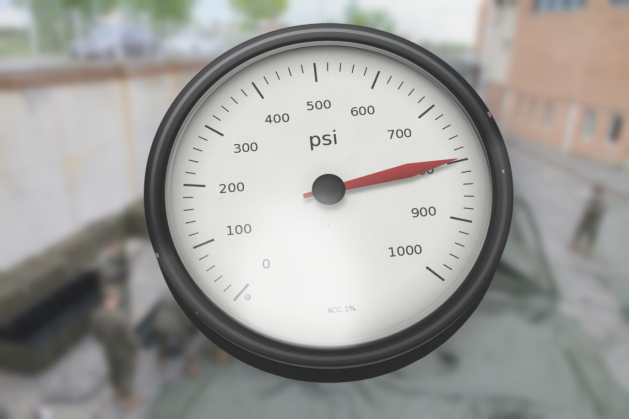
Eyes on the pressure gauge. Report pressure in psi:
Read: 800 psi
